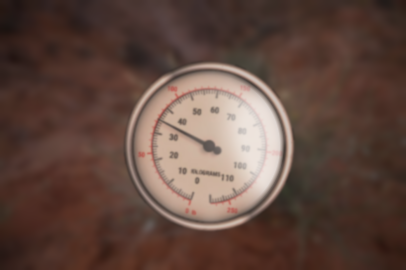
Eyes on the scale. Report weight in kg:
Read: 35 kg
